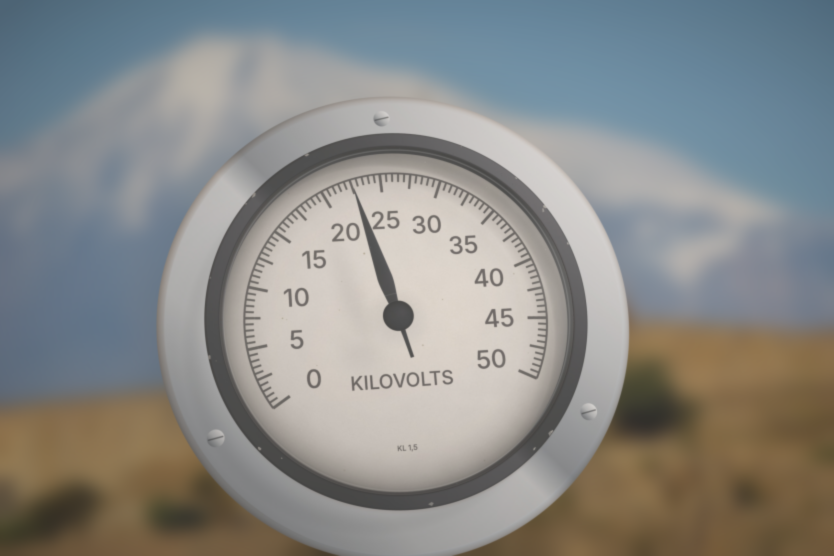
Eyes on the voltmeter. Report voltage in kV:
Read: 22.5 kV
